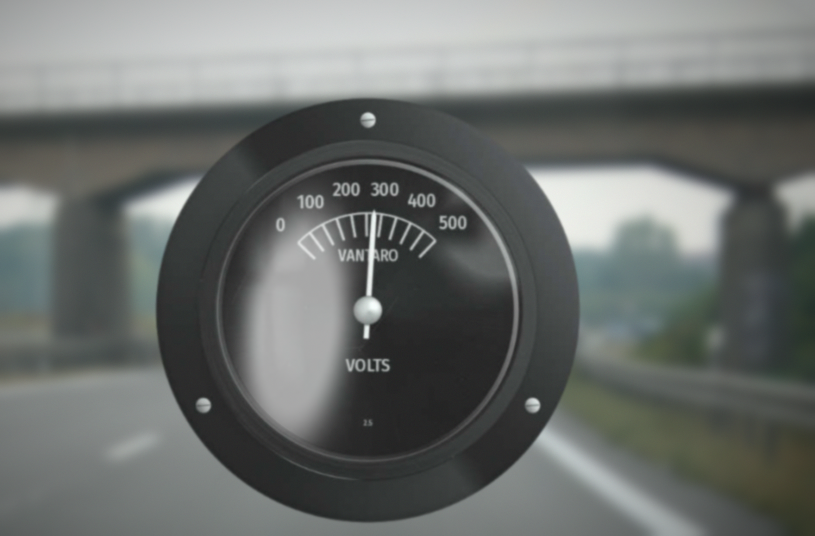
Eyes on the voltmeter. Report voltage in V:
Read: 275 V
